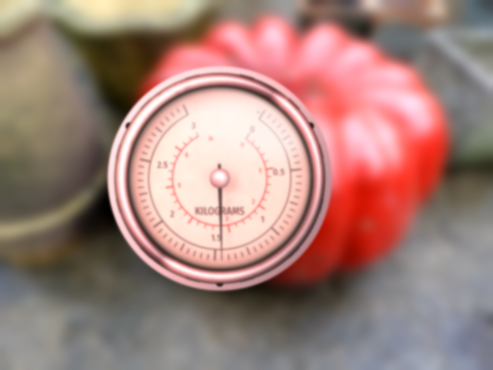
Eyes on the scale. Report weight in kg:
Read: 1.45 kg
